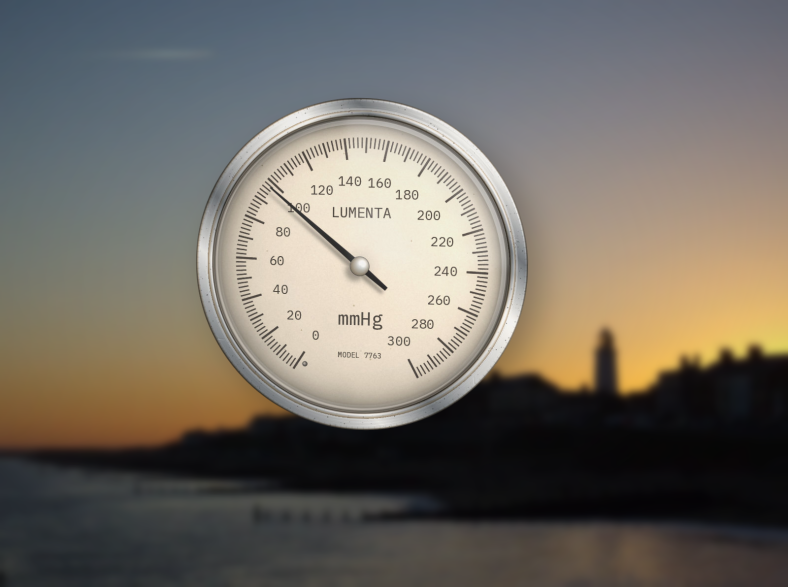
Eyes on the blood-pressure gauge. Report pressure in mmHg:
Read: 98 mmHg
